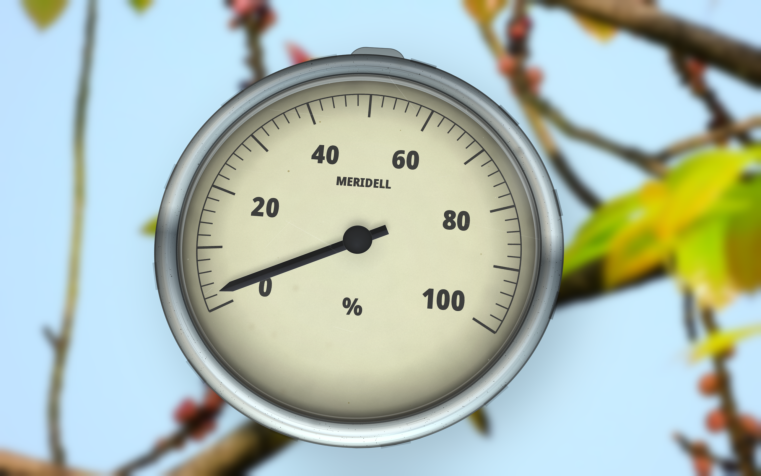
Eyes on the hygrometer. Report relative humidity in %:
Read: 2 %
